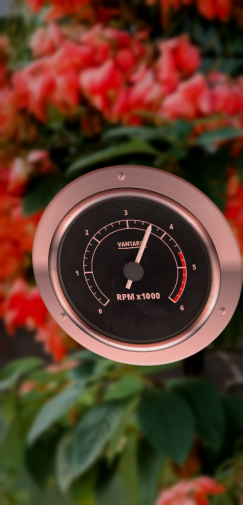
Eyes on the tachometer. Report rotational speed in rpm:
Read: 3600 rpm
